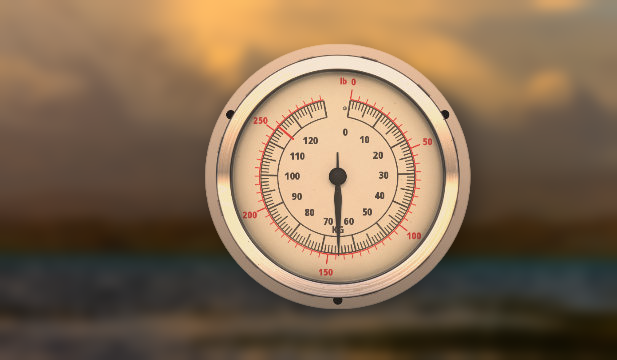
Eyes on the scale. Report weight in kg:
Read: 65 kg
